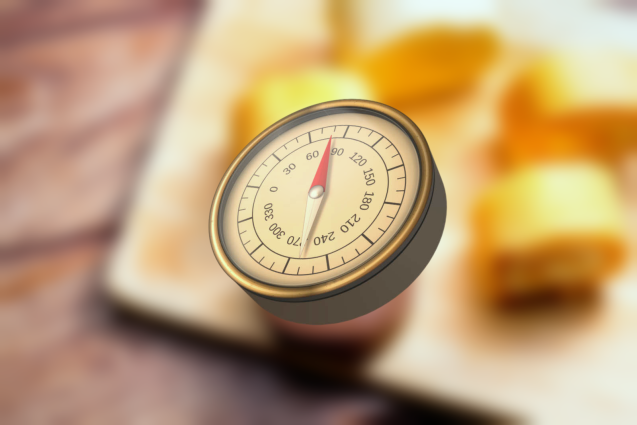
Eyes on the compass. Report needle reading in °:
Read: 80 °
